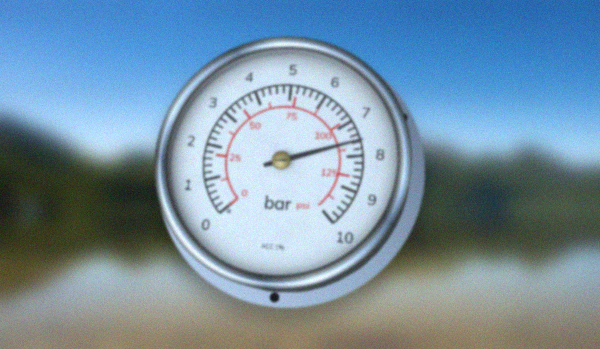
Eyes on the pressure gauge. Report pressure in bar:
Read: 7.6 bar
